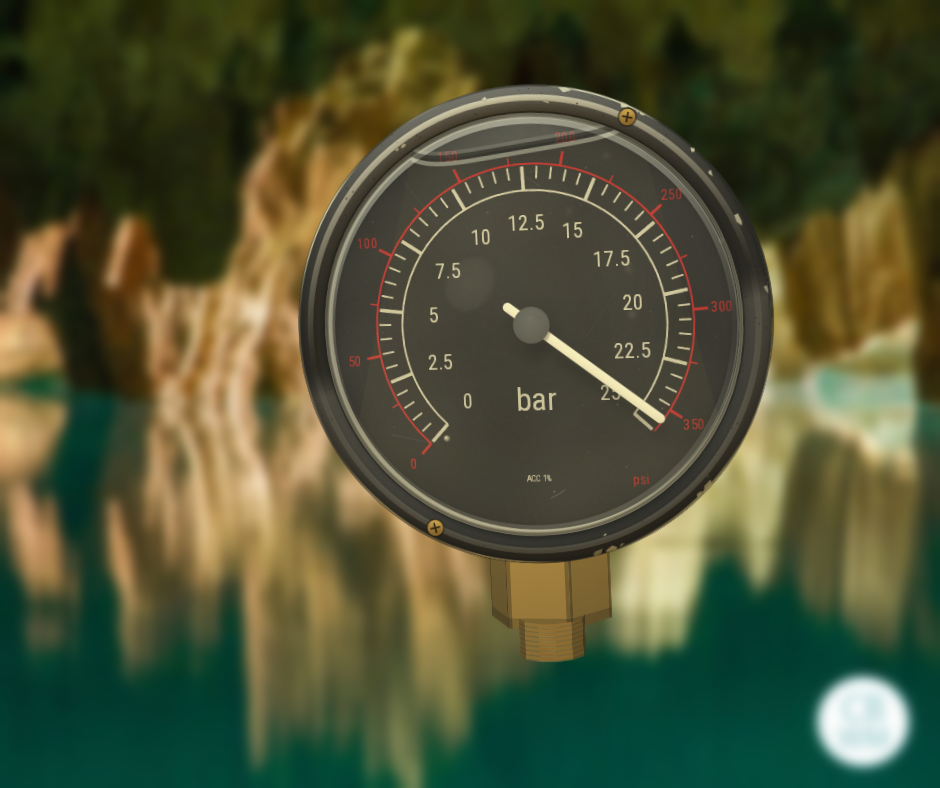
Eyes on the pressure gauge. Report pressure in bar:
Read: 24.5 bar
